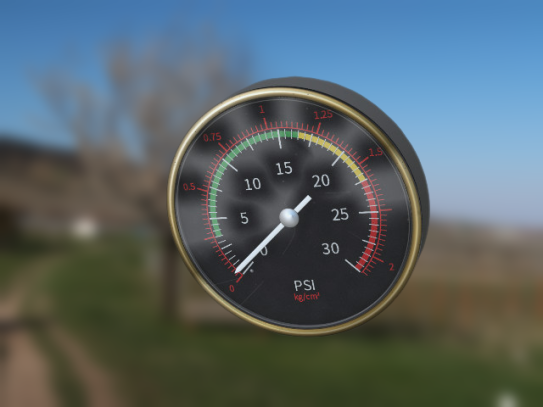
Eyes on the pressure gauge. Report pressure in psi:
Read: 0.5 psi
